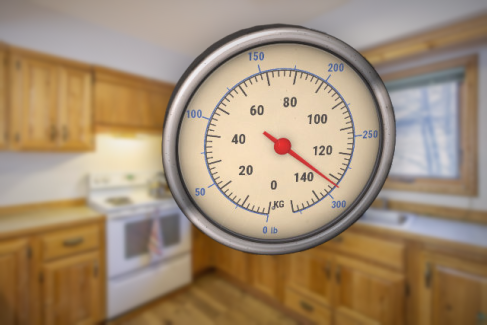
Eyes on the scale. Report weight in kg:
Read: 132 kg
